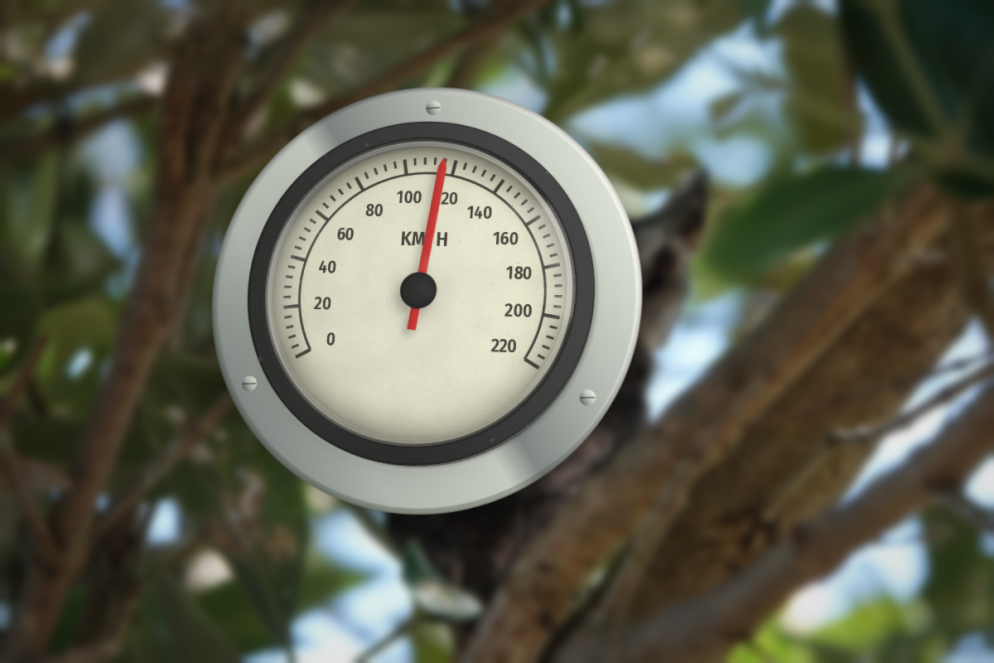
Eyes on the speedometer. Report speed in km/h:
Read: 116 km/h
